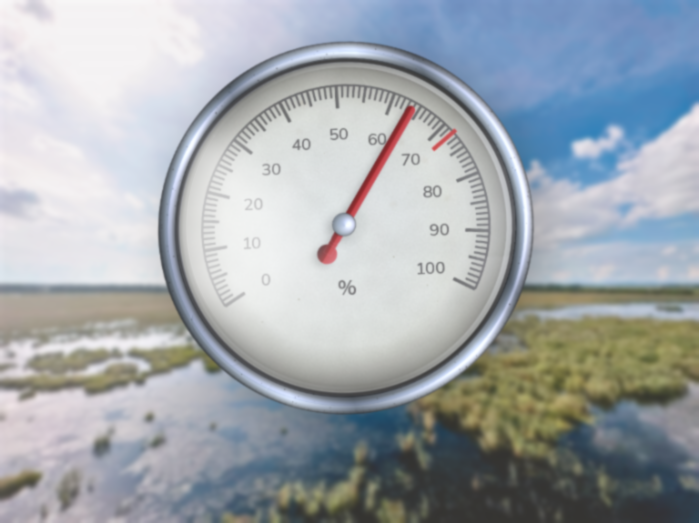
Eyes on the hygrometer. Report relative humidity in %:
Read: 64 %
